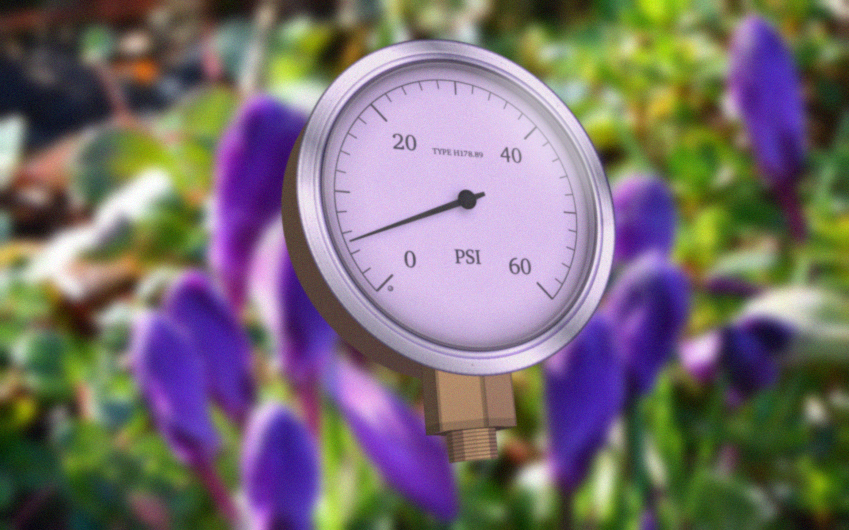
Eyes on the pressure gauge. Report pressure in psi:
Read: 5 psi
